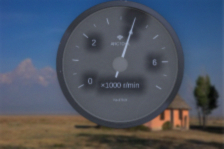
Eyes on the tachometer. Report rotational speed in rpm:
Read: 4000 rpm
